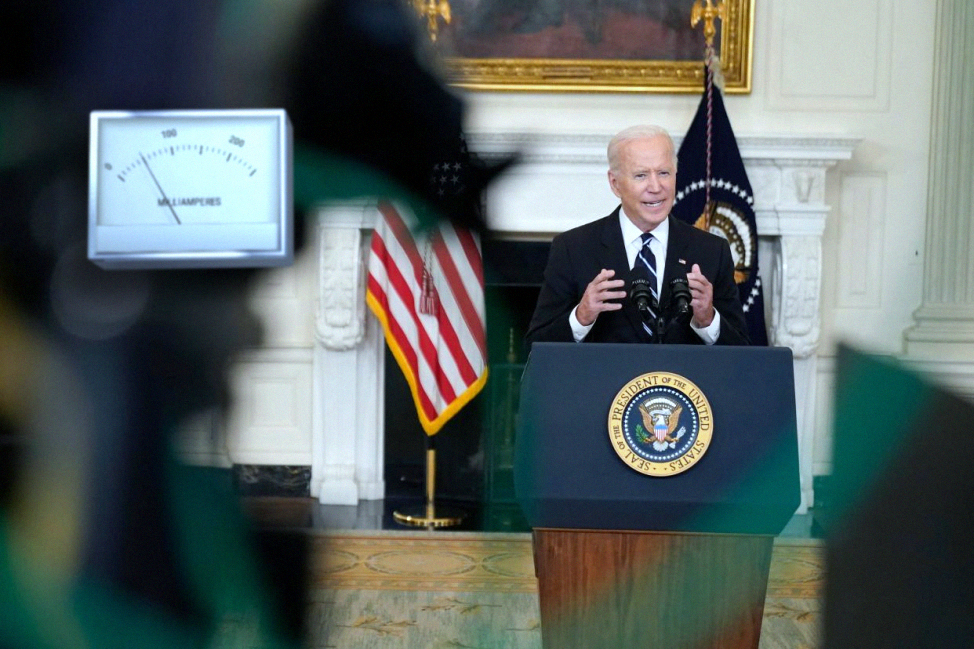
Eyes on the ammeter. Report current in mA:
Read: 50 mA
